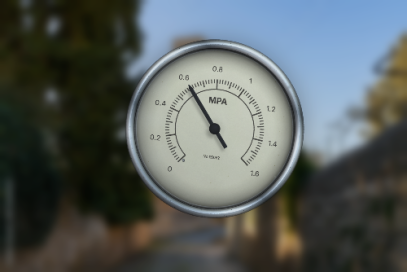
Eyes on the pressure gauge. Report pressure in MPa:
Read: 0.6 MPa
